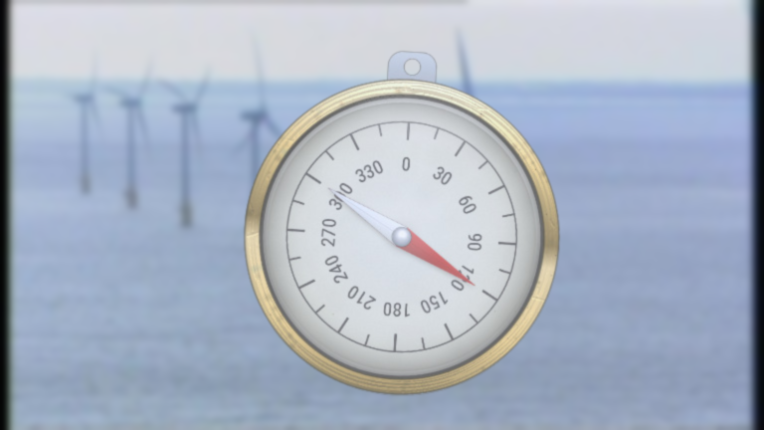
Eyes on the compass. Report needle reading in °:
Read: 120 °
